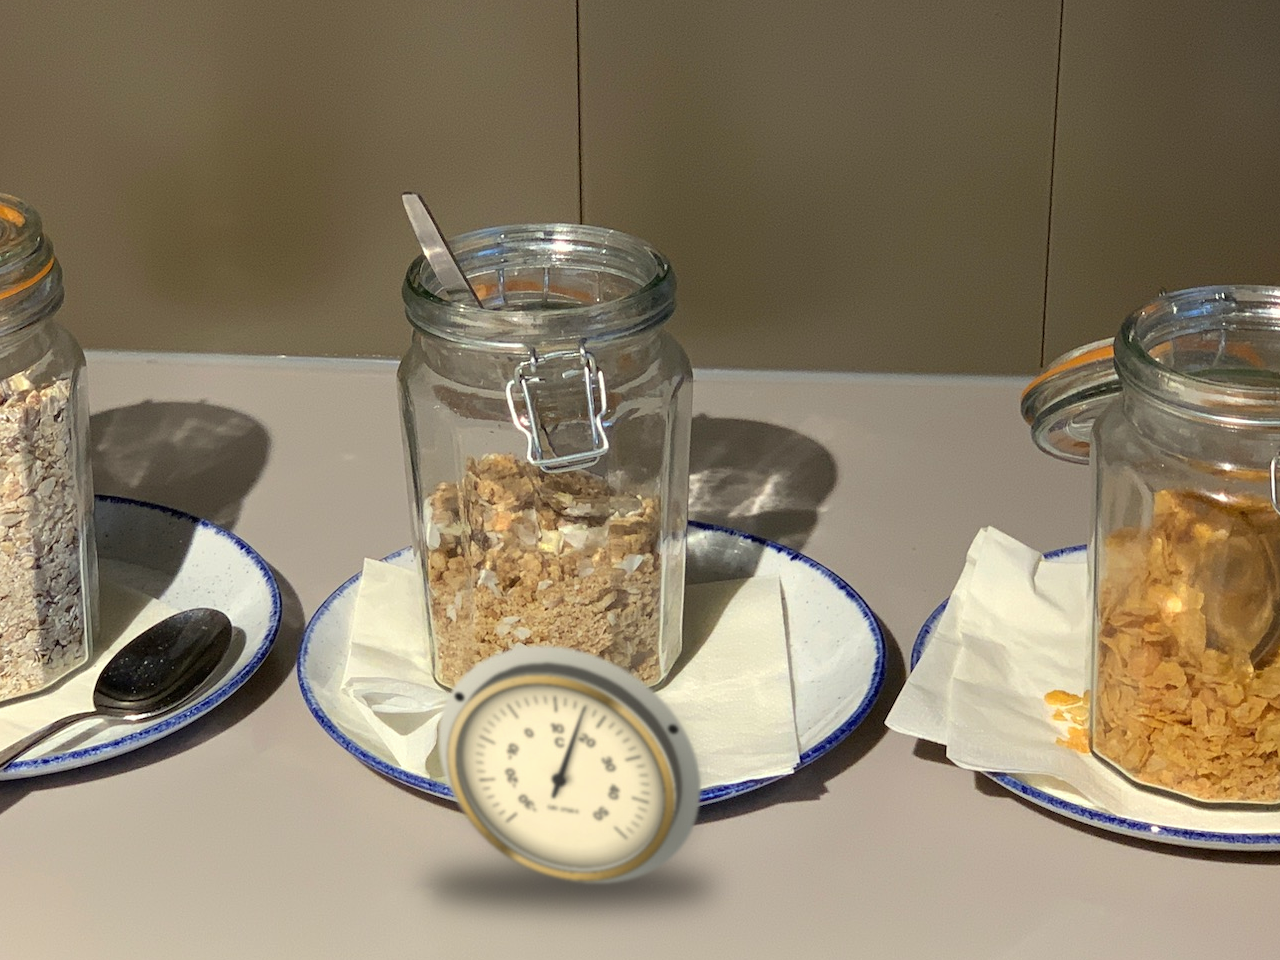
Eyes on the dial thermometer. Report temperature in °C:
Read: 16 °C
